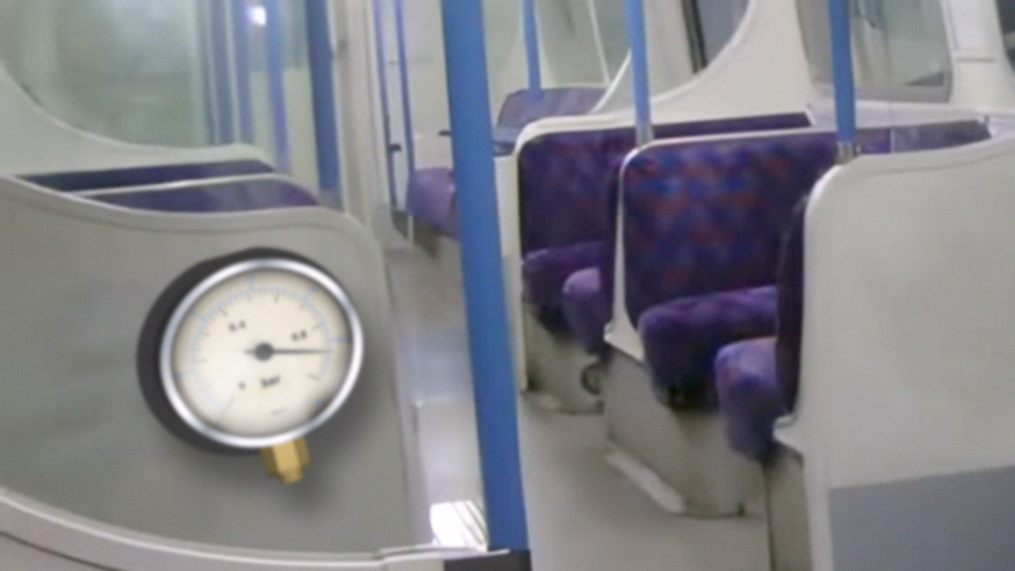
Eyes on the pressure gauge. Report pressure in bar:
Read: 0.9 bar
